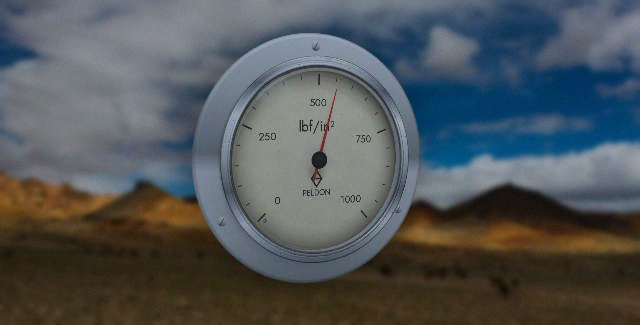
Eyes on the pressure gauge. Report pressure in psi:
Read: 550 psi
